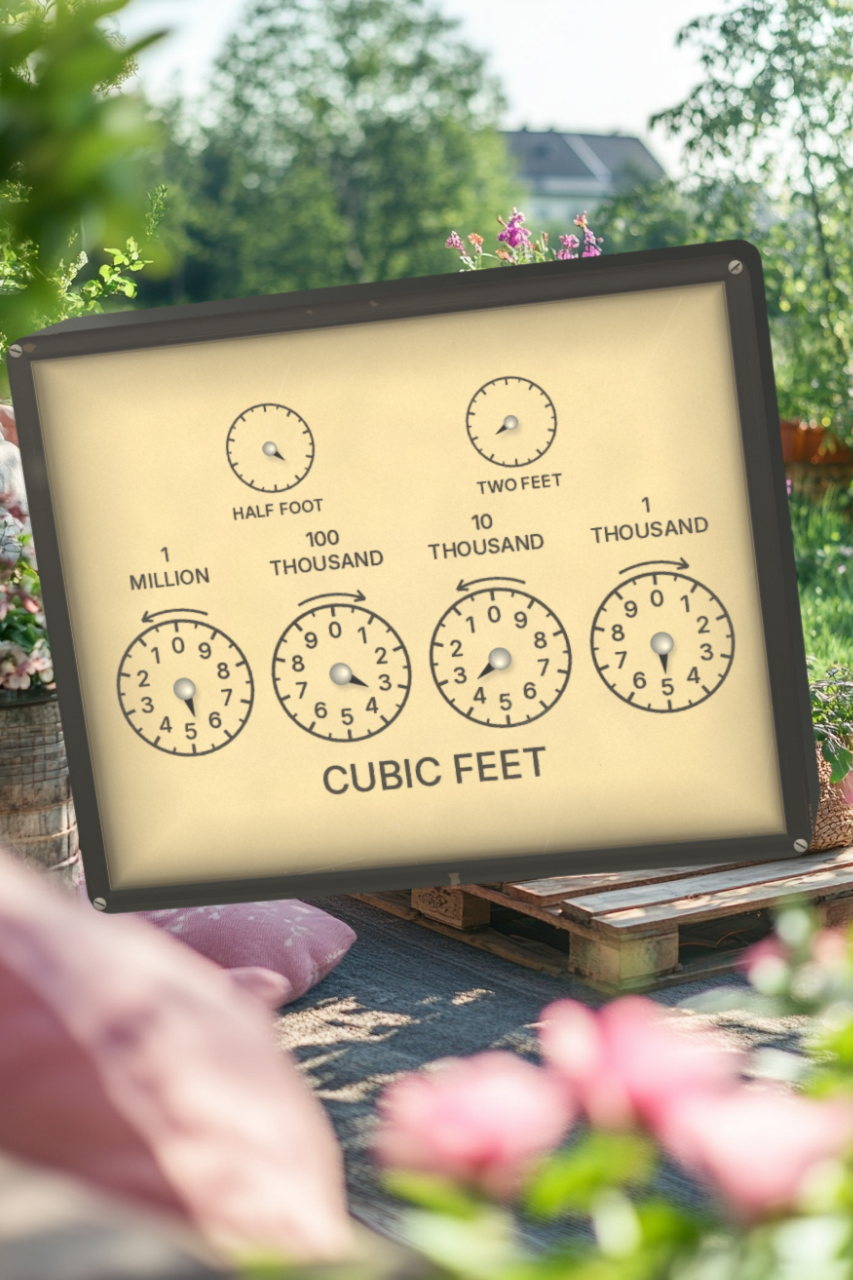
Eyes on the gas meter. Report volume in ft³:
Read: 533500 ft³
